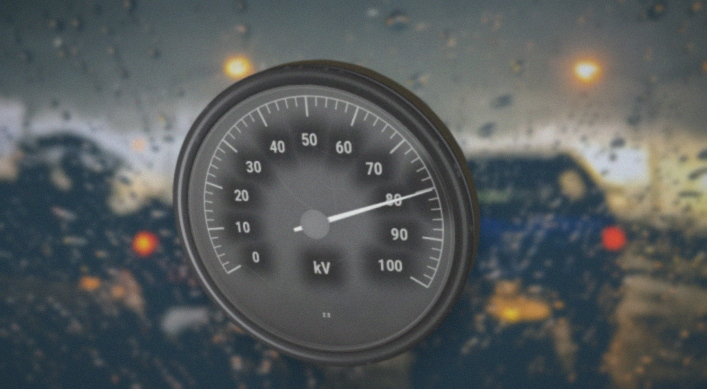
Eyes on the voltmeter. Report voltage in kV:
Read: 80 kV
